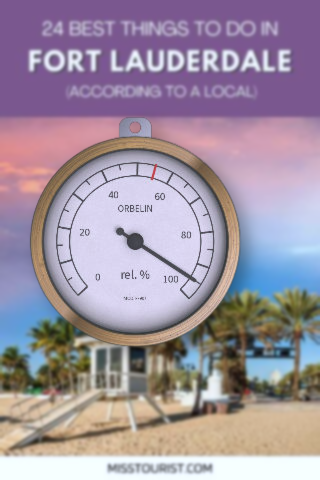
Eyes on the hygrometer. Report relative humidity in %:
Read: 95 %
